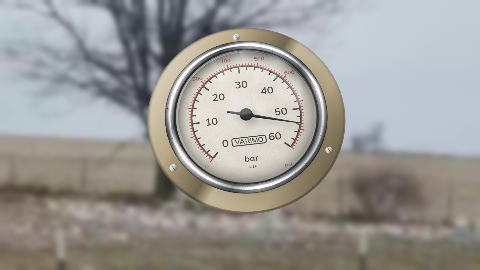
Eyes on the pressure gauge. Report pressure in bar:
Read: 54 bar
